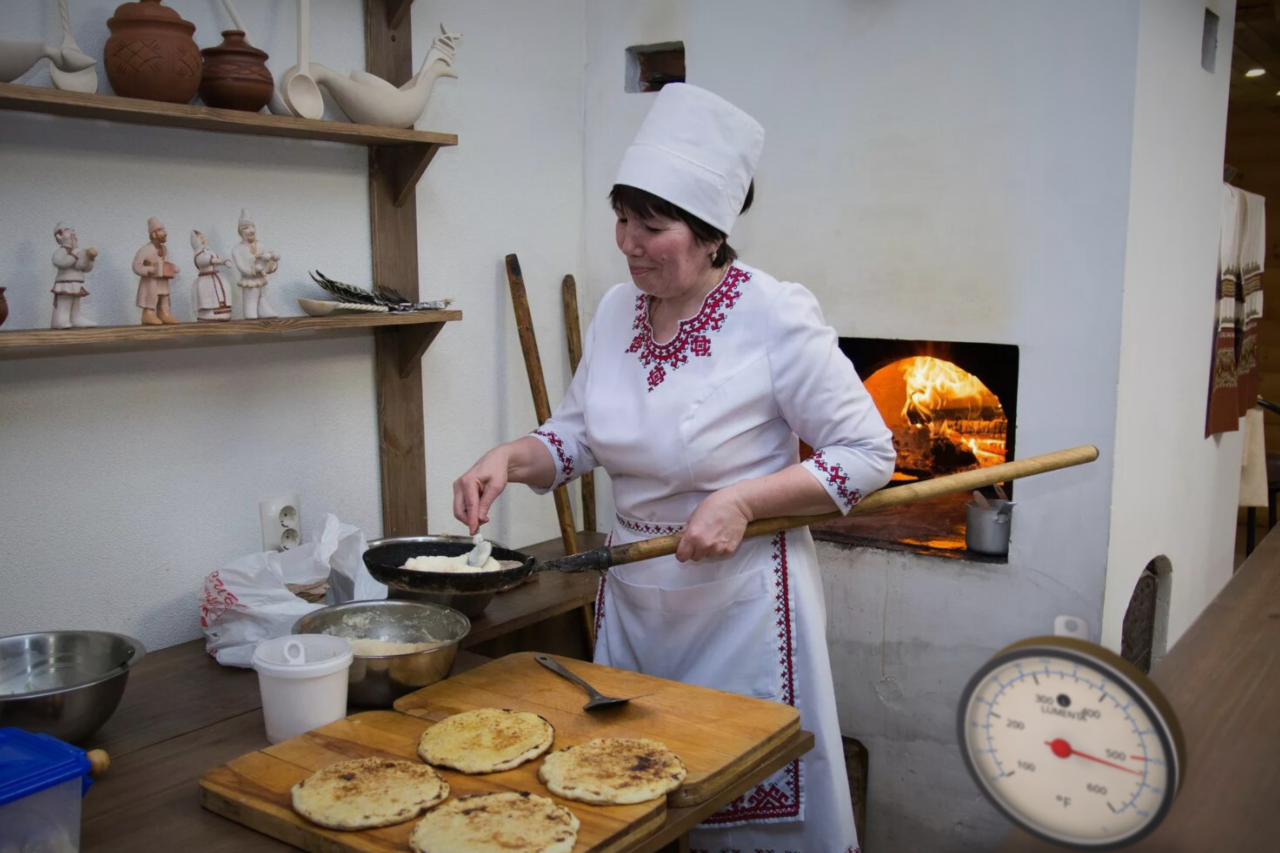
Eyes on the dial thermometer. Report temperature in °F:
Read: 520 °F
